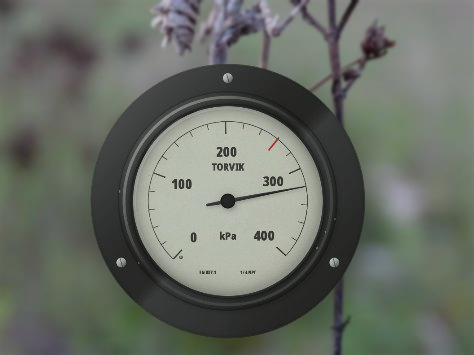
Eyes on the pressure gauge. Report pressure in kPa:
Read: 320 kPa
